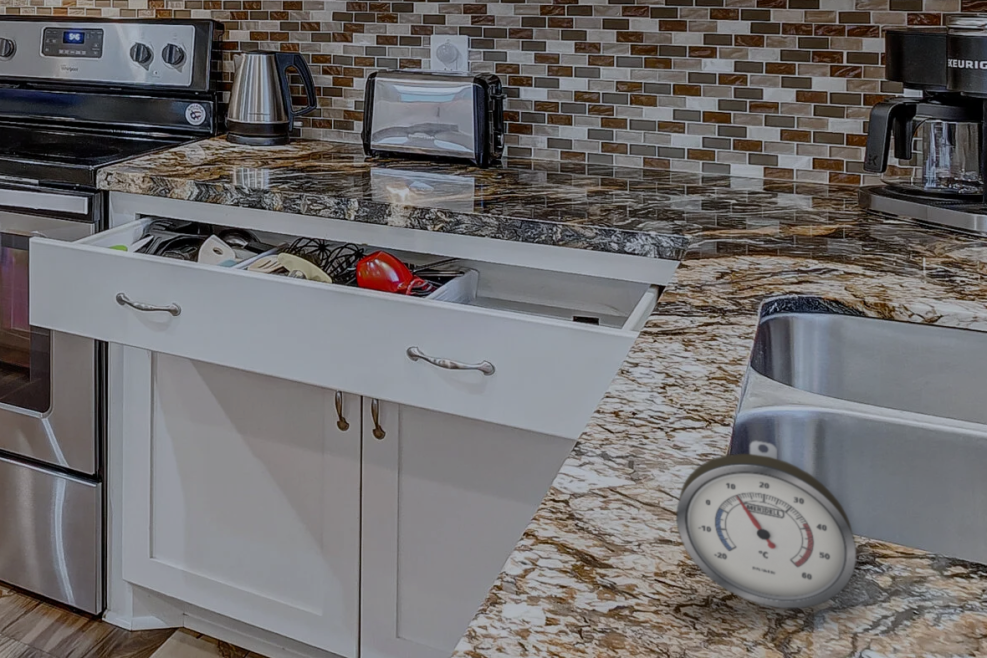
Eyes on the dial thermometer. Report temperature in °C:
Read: 10 °C
